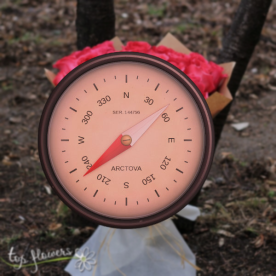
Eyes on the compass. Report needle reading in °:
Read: 230 °
